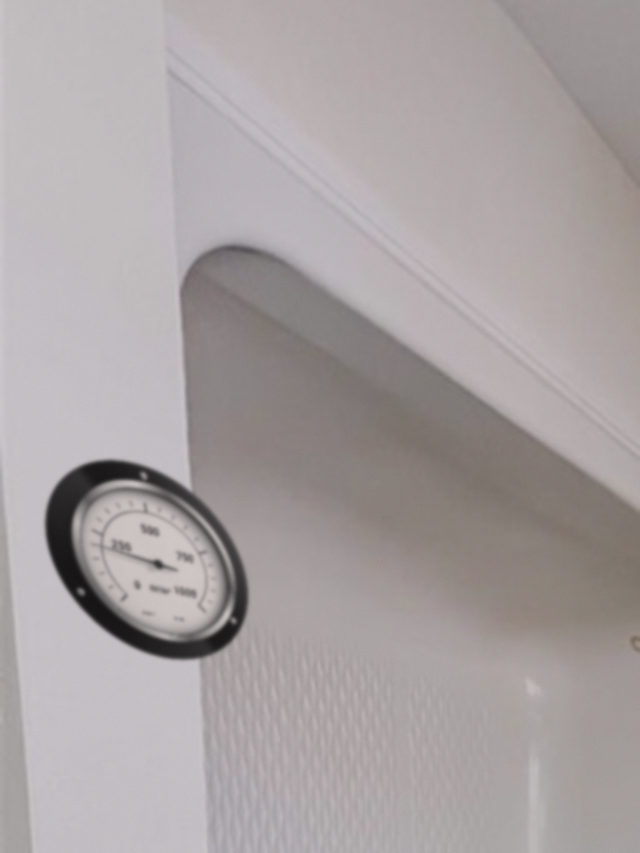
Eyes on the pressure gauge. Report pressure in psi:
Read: 200 psi
